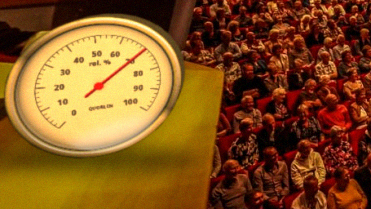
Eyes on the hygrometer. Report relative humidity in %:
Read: 70 %
